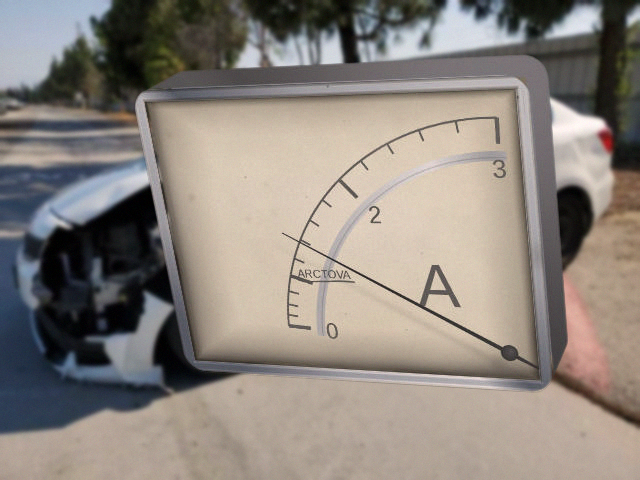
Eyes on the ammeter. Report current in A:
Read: 1.4 A
